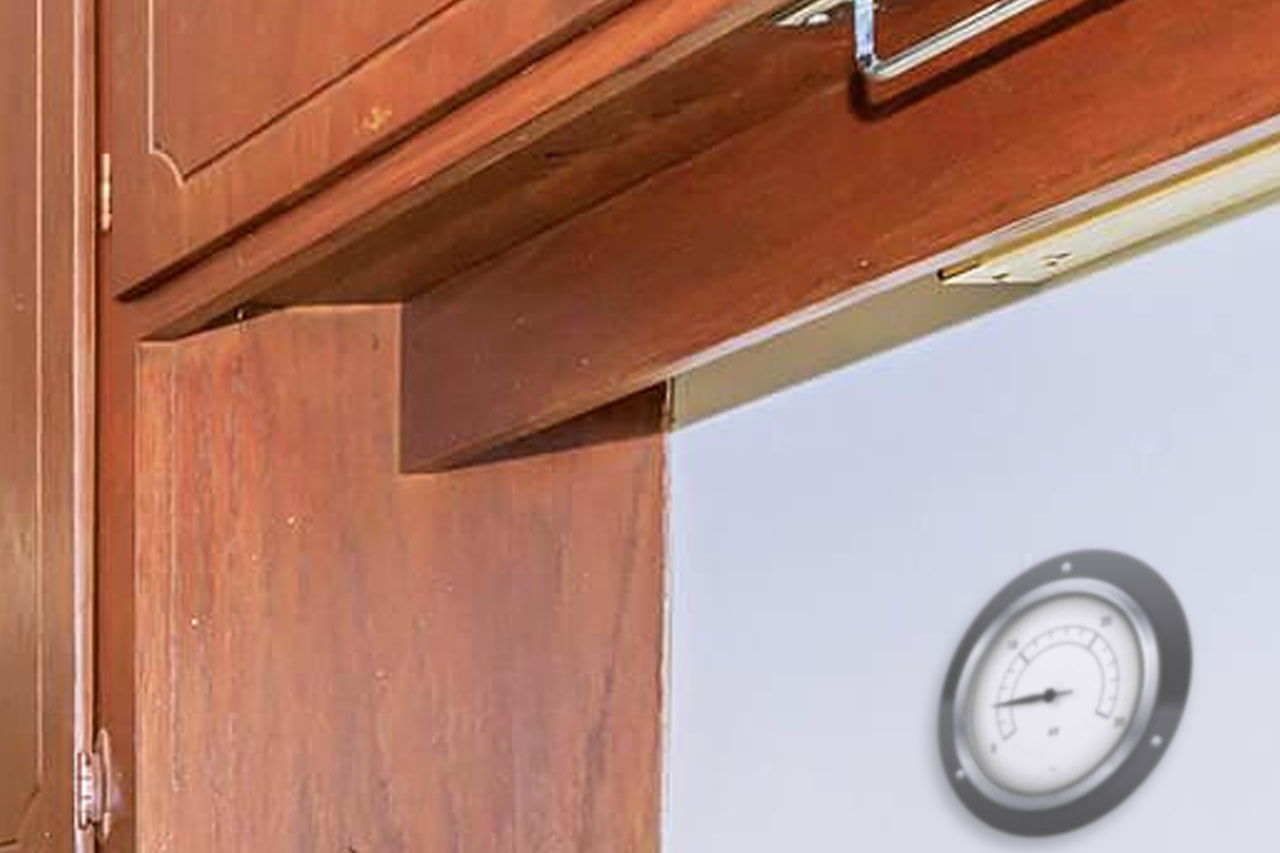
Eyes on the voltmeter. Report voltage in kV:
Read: 4 kV
